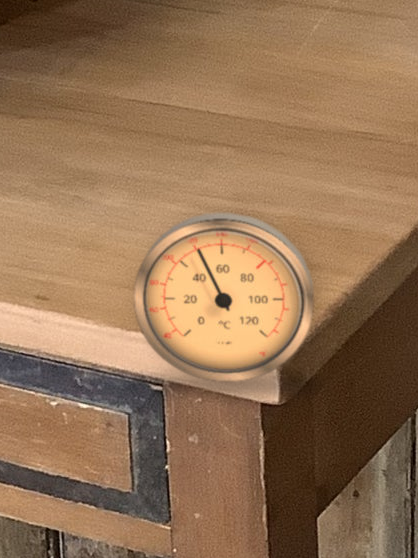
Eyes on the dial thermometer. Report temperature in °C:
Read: 50 °C
